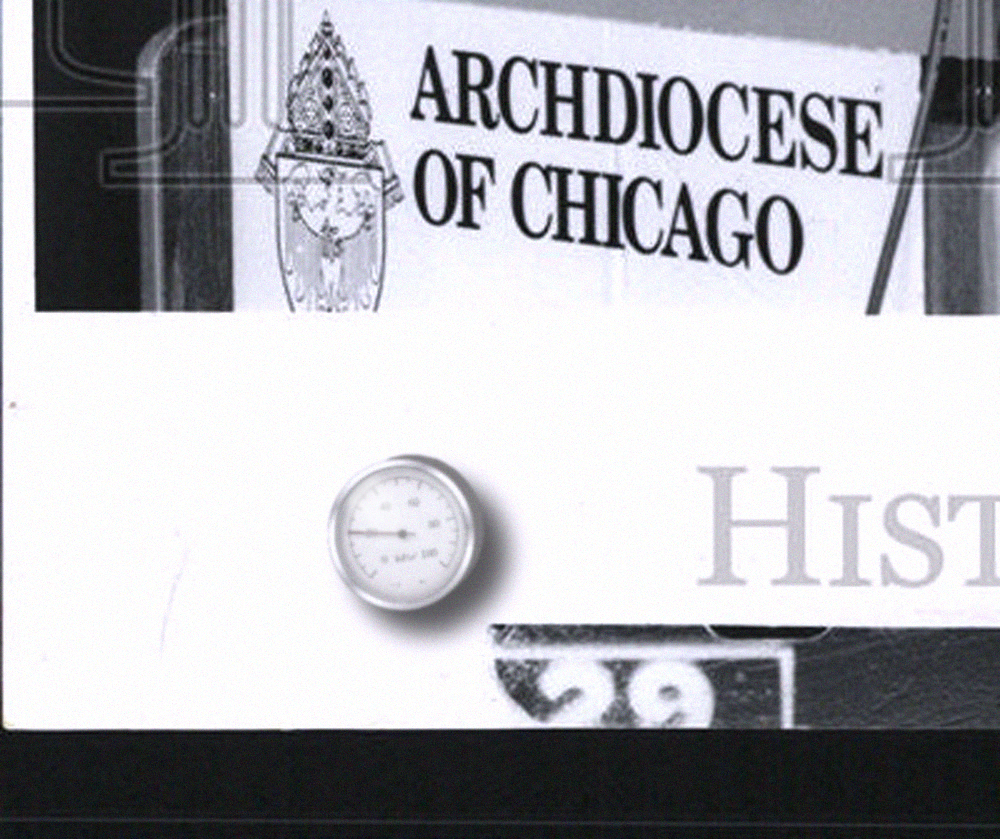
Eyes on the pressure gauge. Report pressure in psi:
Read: 20 psi
